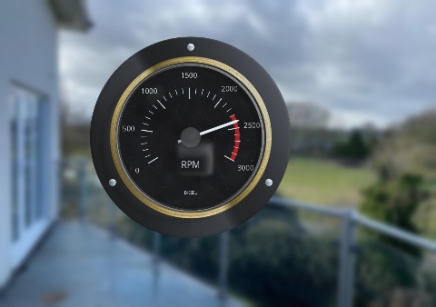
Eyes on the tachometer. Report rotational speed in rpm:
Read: 2400 rpm
